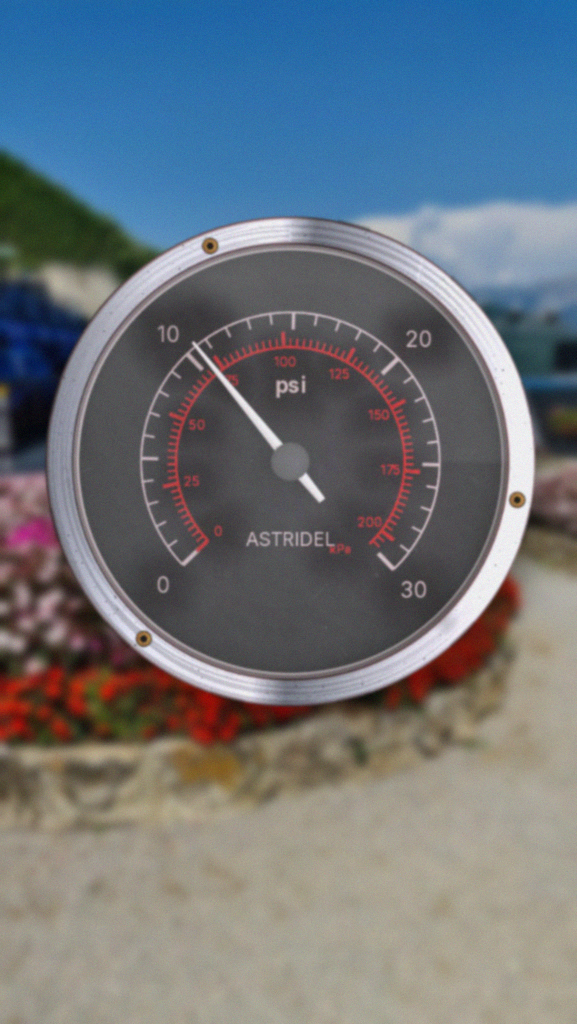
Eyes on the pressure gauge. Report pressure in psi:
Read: 10.5 psi
